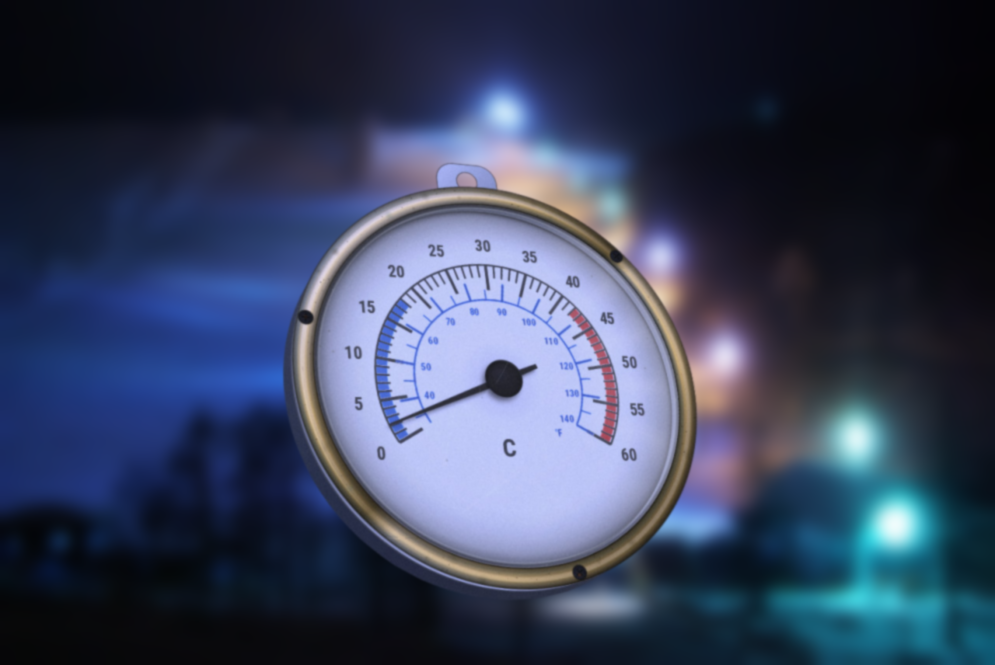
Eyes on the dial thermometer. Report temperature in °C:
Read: 2 °C
